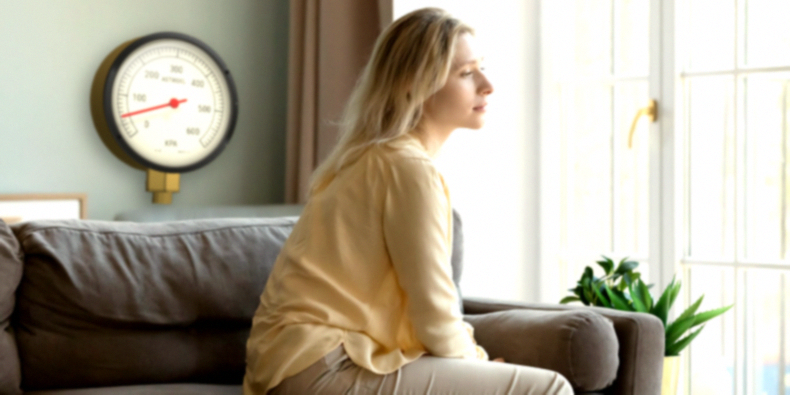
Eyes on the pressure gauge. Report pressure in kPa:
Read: 50 kPa
